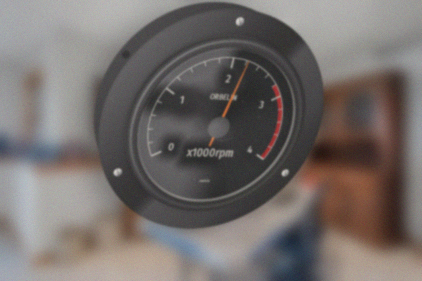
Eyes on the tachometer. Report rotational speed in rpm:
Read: 2200 rpm
